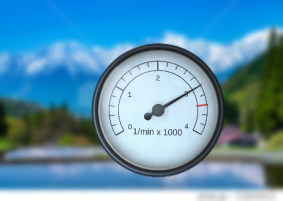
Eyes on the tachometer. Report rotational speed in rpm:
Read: 3000 rpm
